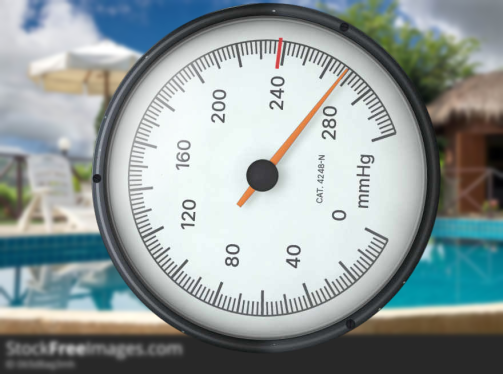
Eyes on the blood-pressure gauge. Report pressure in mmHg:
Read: 268 mmHg
